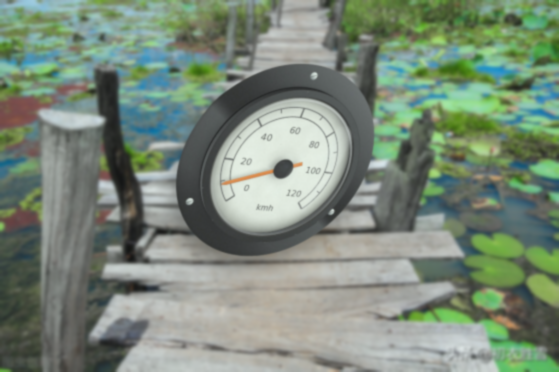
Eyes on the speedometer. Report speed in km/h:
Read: 10 km/h
